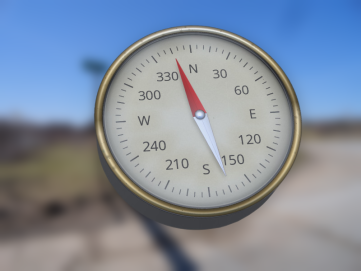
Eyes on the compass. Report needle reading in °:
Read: 345 °
